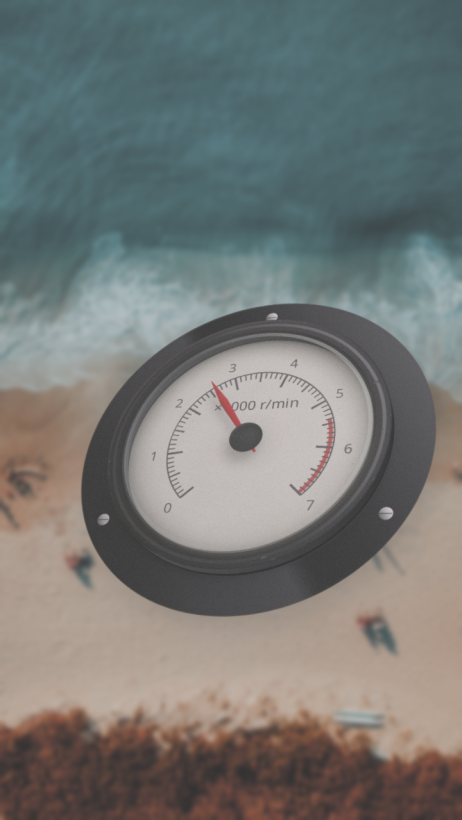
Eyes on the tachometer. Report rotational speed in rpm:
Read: 2600 rpm
